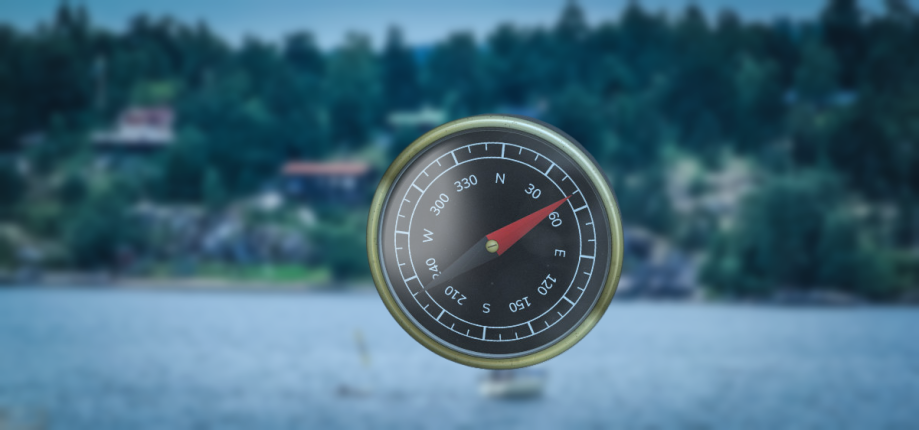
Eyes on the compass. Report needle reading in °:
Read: 50 °
